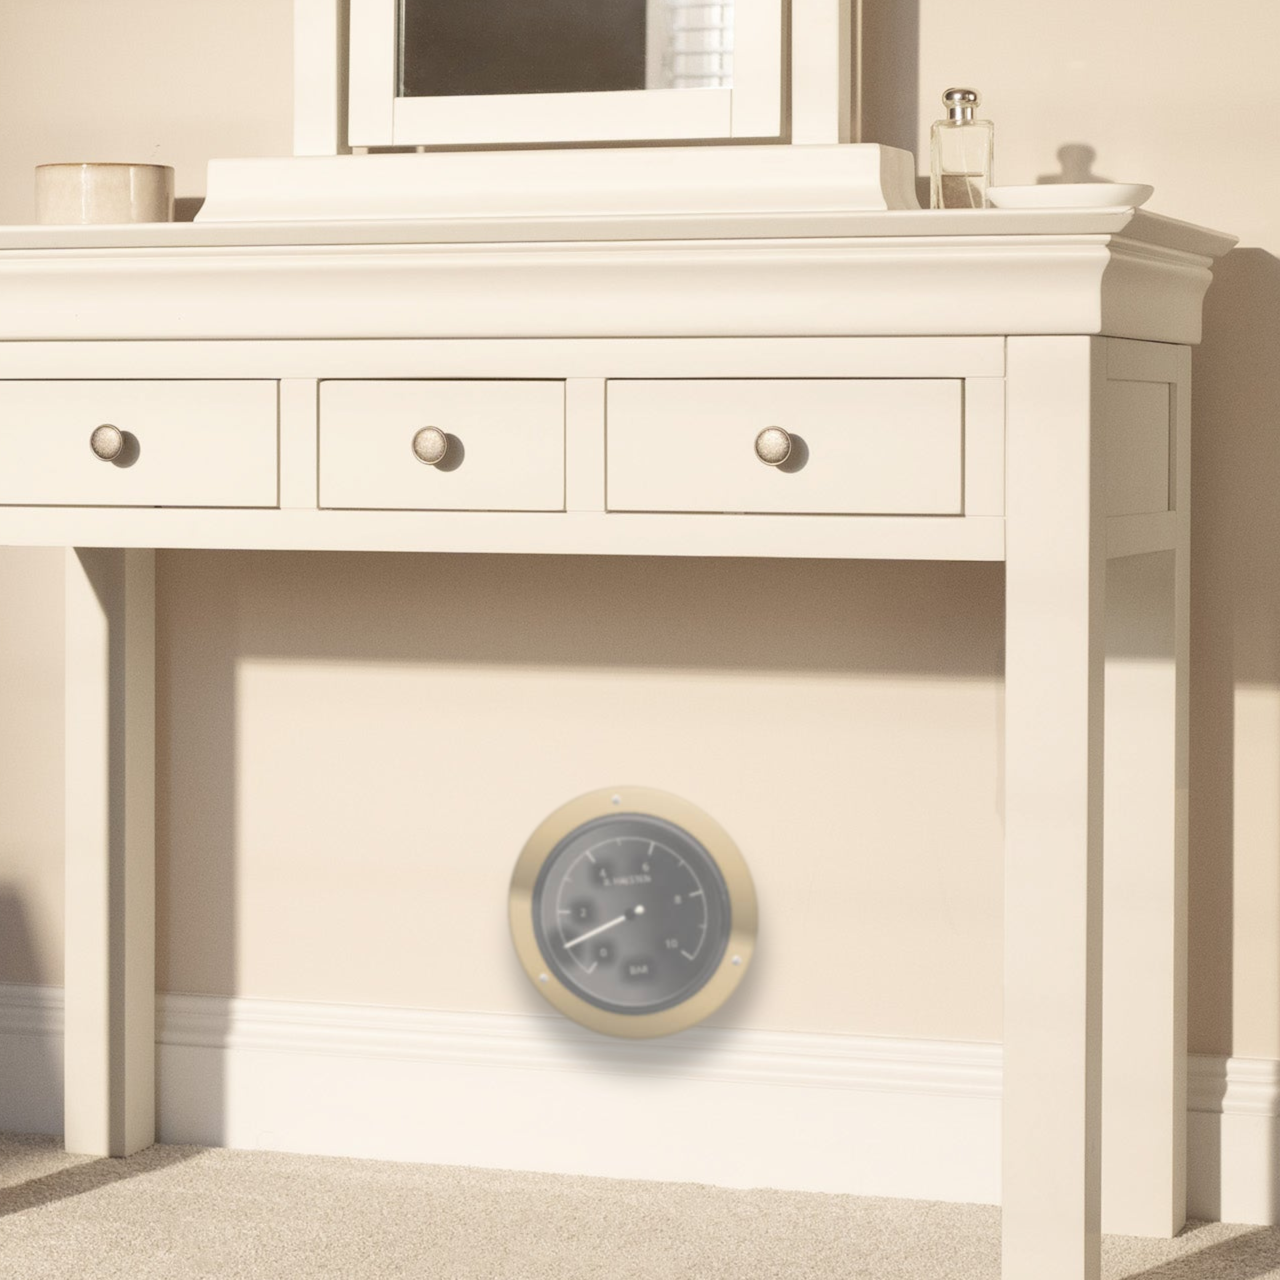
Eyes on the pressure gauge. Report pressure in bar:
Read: 1 bar
